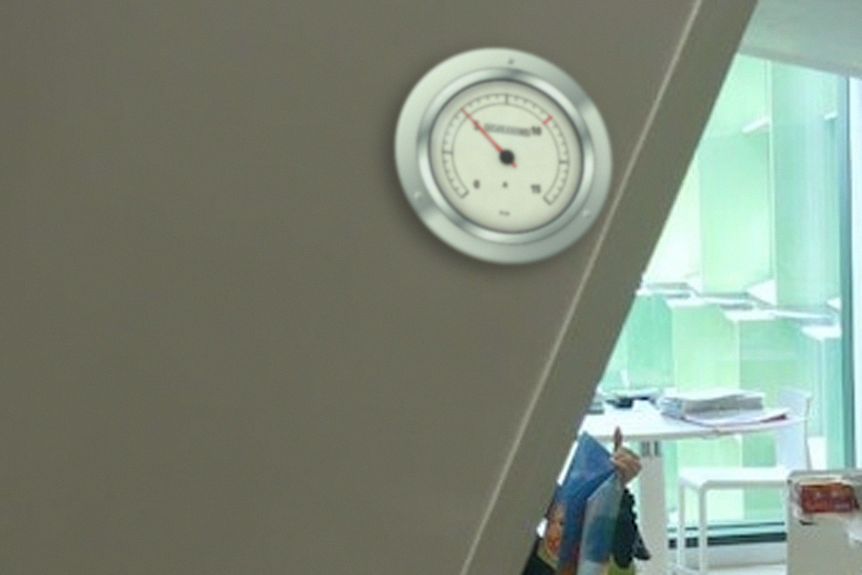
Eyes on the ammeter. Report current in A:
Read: 5 A
